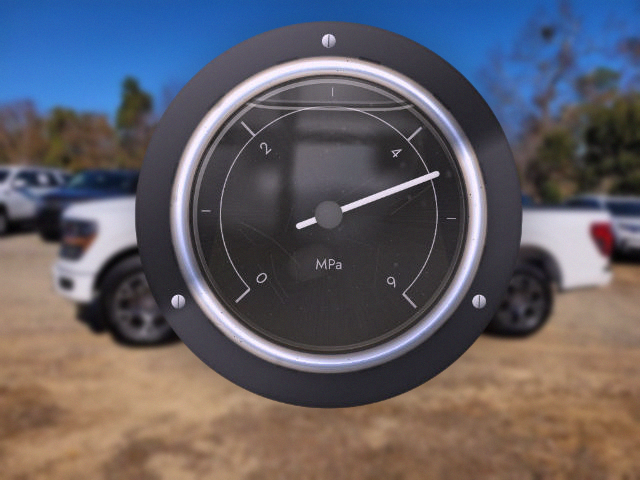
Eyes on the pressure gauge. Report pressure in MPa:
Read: 4.5 MPa
